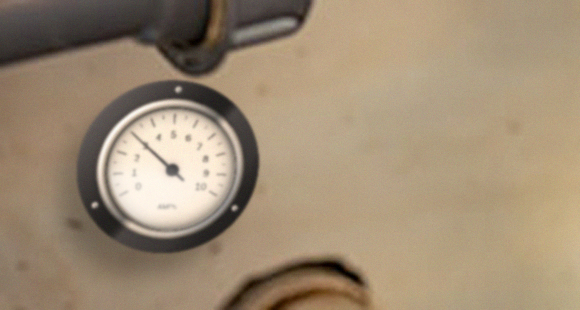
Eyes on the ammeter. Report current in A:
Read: 3 A
